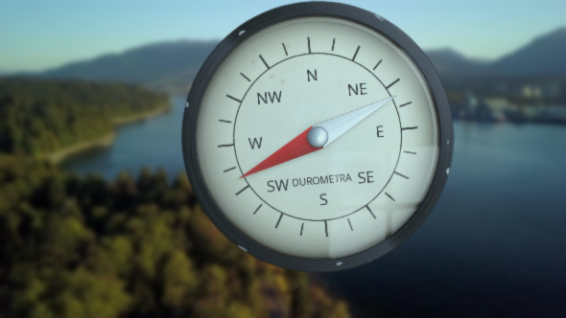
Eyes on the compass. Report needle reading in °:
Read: 247.5 °
